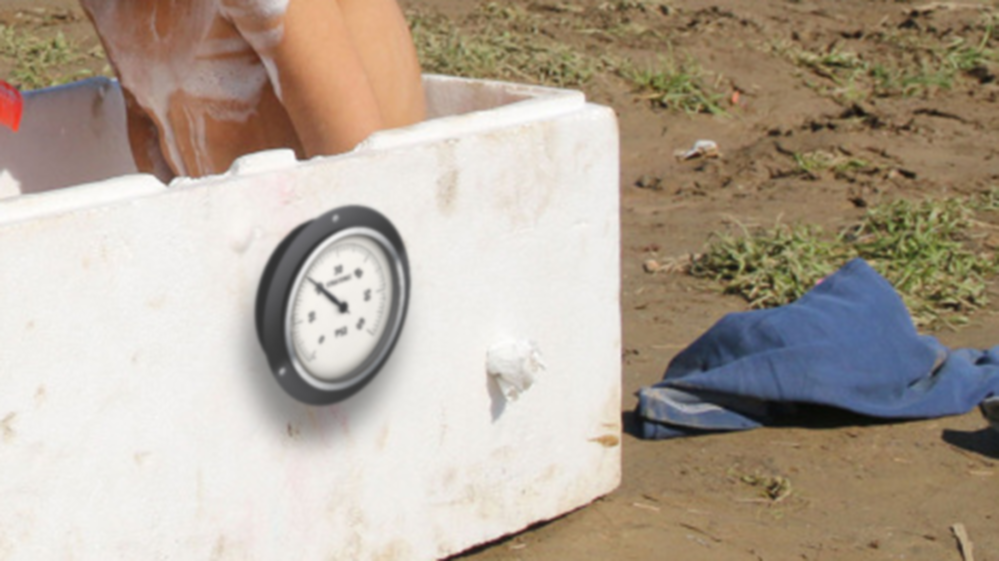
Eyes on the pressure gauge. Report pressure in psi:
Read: 20 psi
